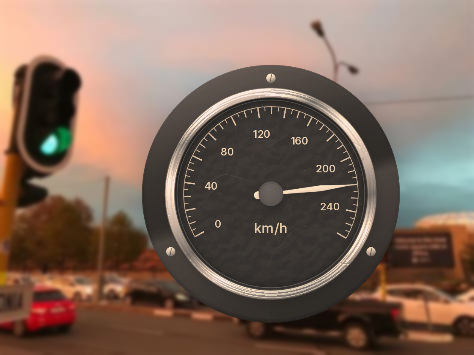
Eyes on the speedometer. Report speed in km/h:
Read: 220 km/h
